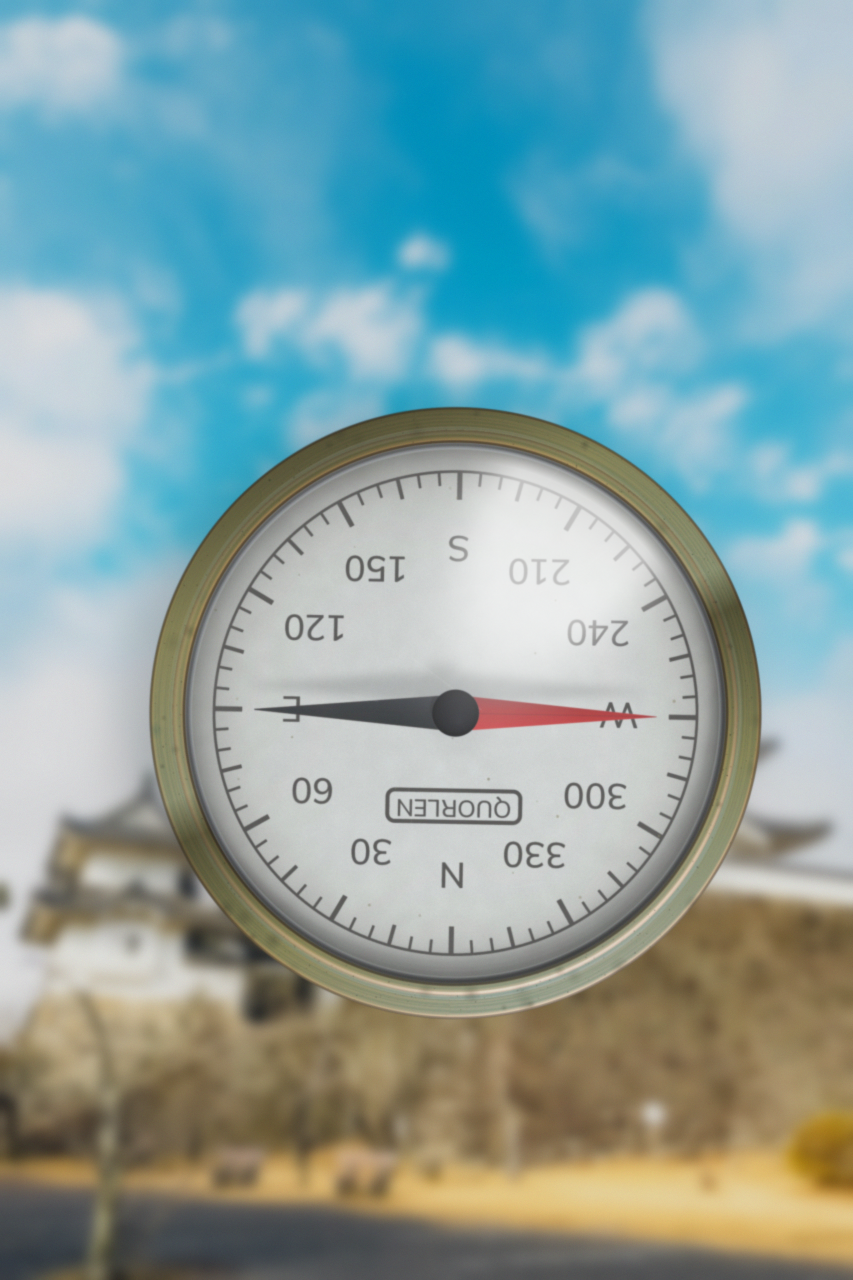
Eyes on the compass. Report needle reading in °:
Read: 270 °
